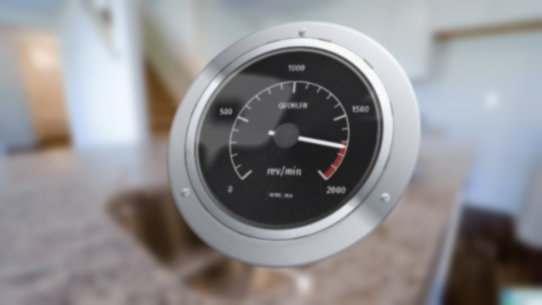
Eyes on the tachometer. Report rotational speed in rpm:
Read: 1750 rpm
